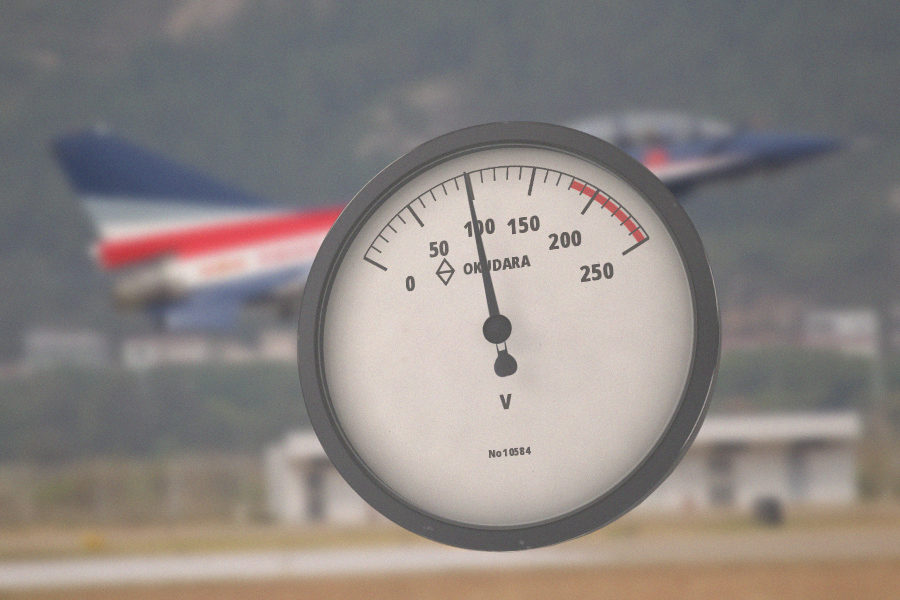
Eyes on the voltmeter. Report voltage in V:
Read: 100 V
